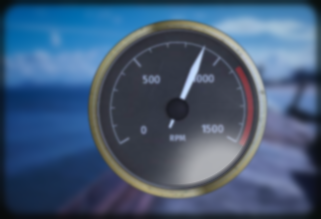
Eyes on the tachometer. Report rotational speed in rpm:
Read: 900 rpm
